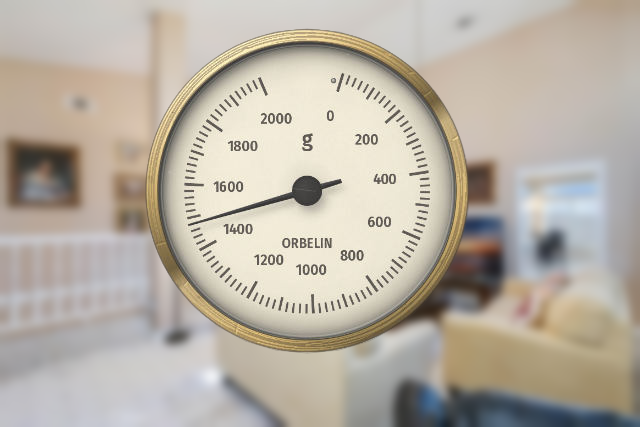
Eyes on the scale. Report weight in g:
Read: 1480 g
